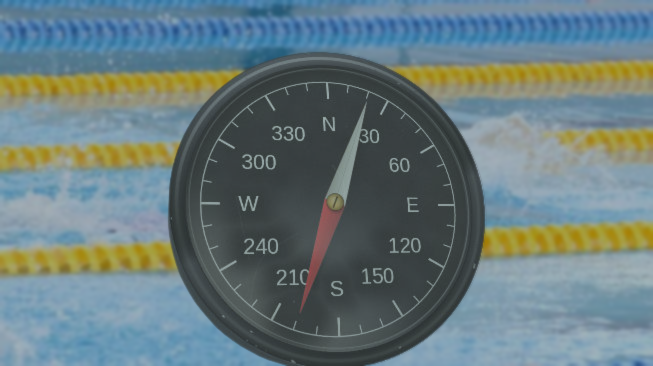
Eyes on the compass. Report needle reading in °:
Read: 200 °
